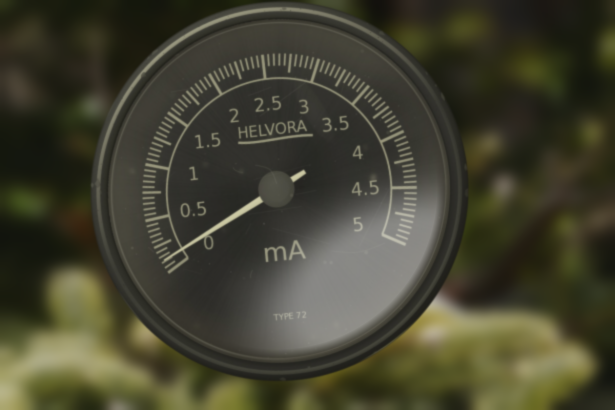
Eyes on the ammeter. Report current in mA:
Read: 0.1 mA
